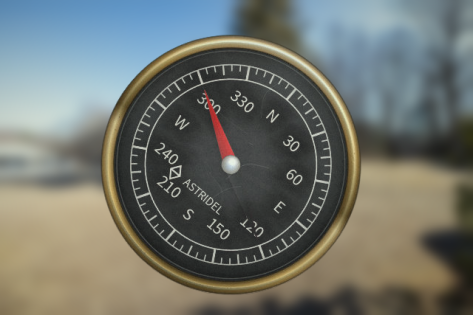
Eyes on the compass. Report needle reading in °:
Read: 300 °
